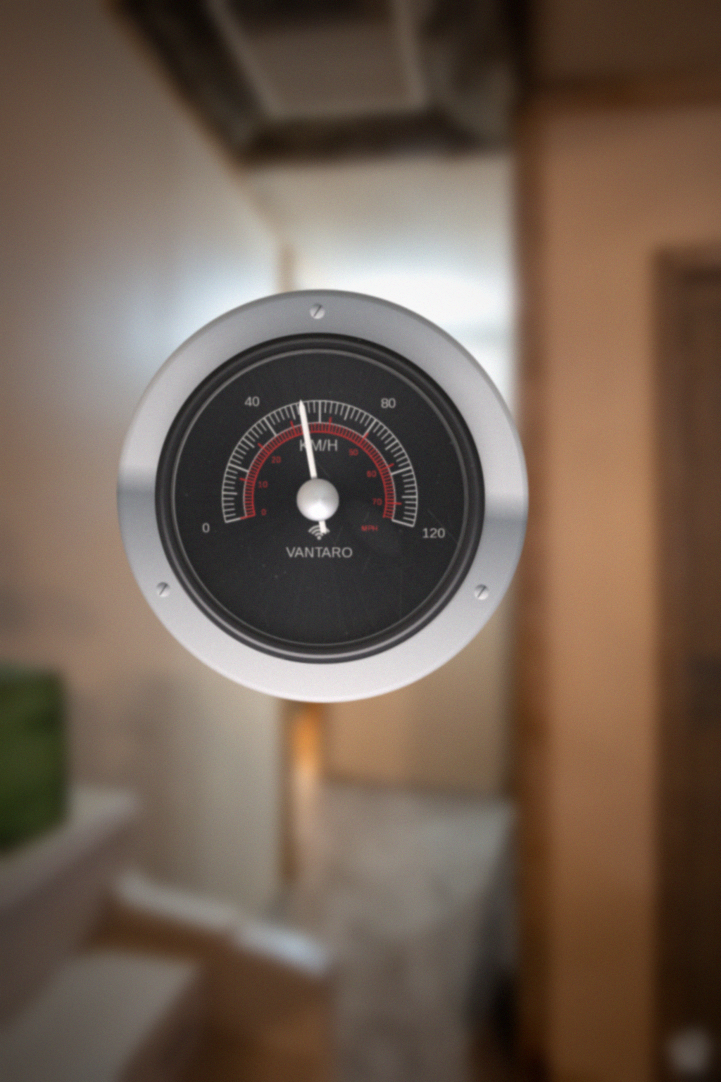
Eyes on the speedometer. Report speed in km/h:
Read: 54 km/h
